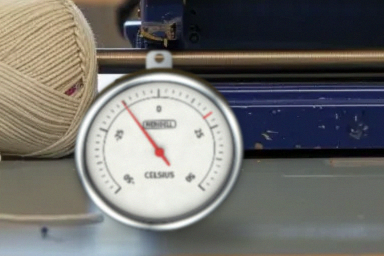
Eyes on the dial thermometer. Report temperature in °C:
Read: -12.5 °C
